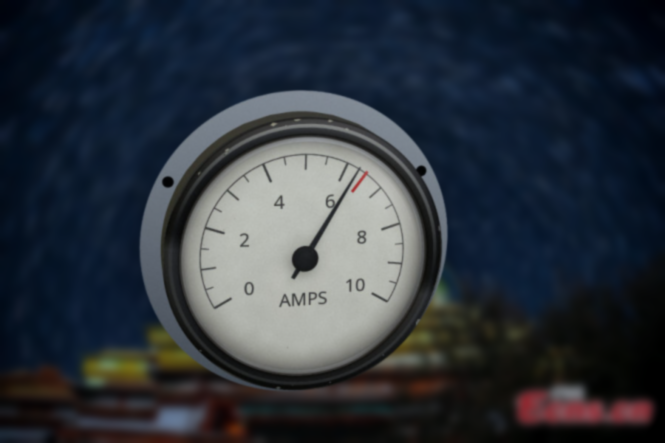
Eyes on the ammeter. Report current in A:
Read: 6.25 A
